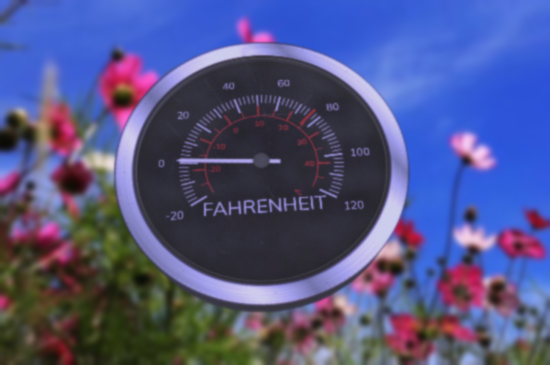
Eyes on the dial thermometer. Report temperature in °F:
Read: 0 °F
